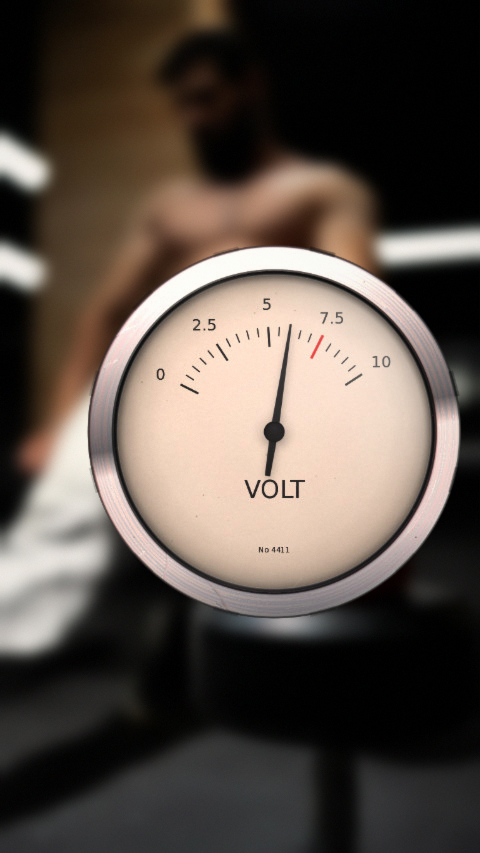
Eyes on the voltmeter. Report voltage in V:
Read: 6 V
